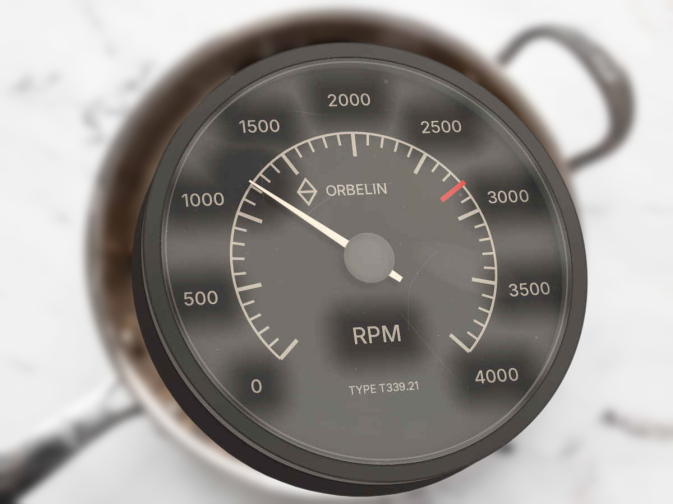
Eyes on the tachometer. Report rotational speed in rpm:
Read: 1200 rpm
